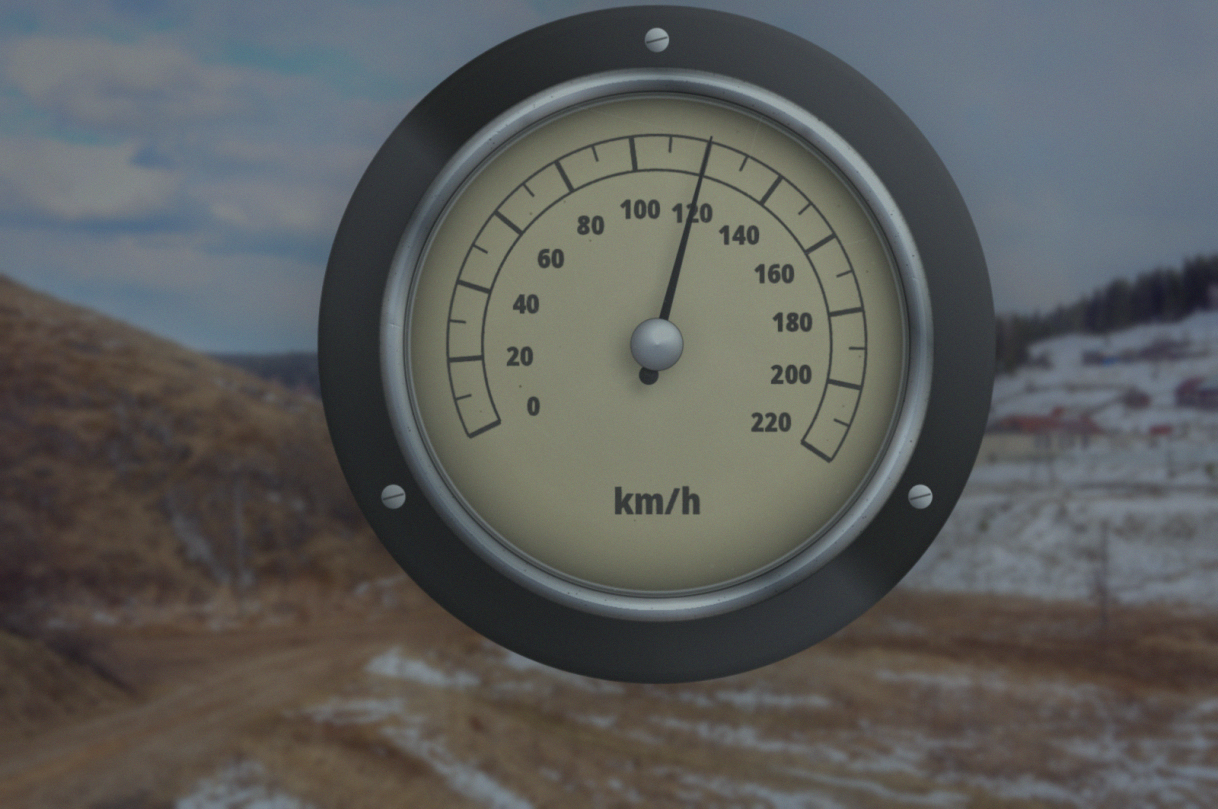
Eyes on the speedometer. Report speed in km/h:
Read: 120 km/h
